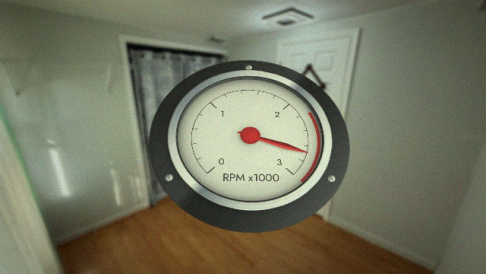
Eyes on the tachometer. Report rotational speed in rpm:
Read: 2700 rpm
